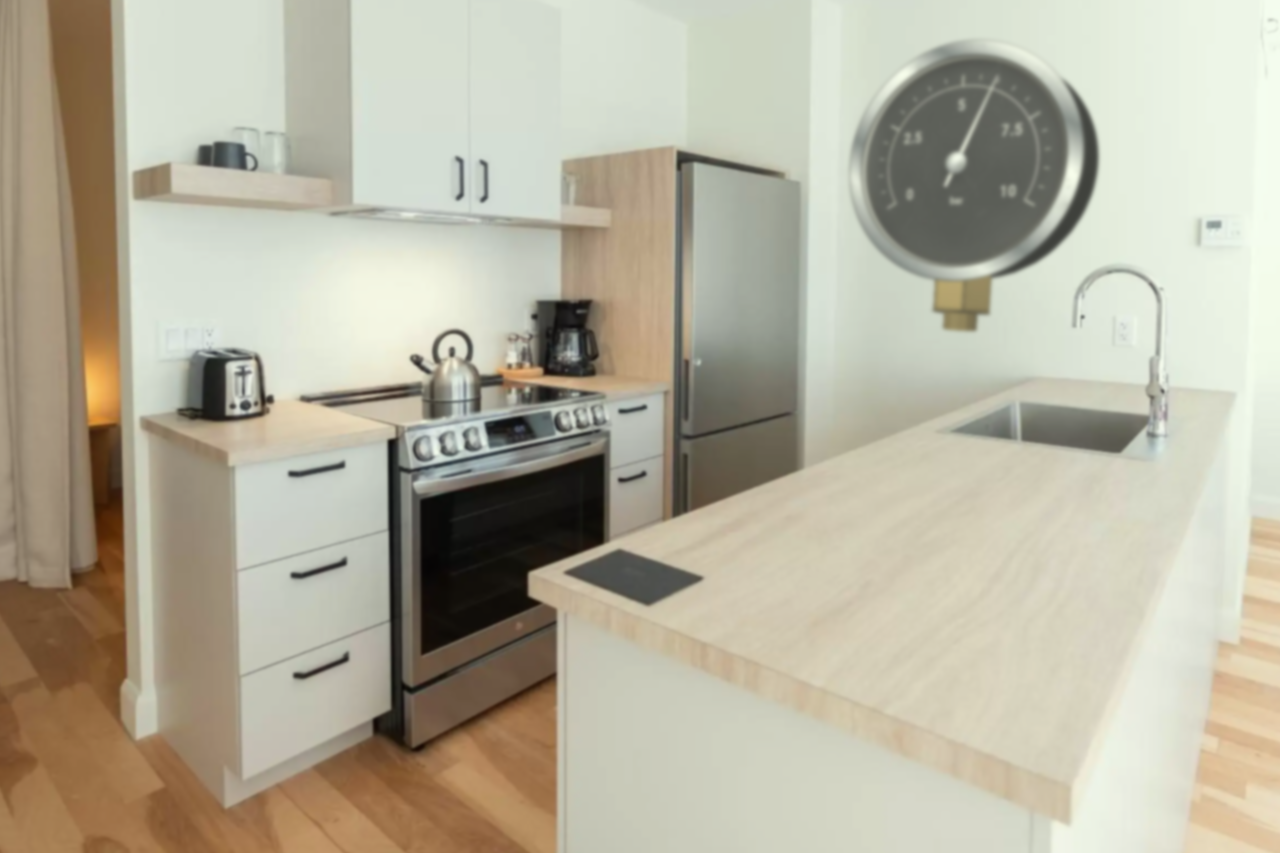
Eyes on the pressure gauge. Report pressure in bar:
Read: 6 bar
